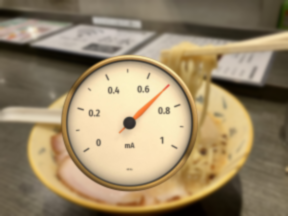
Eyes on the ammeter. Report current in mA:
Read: 0.7 mA
